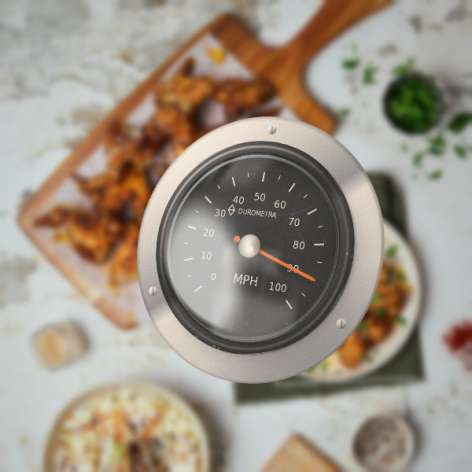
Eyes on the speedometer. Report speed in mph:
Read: 90 mph
